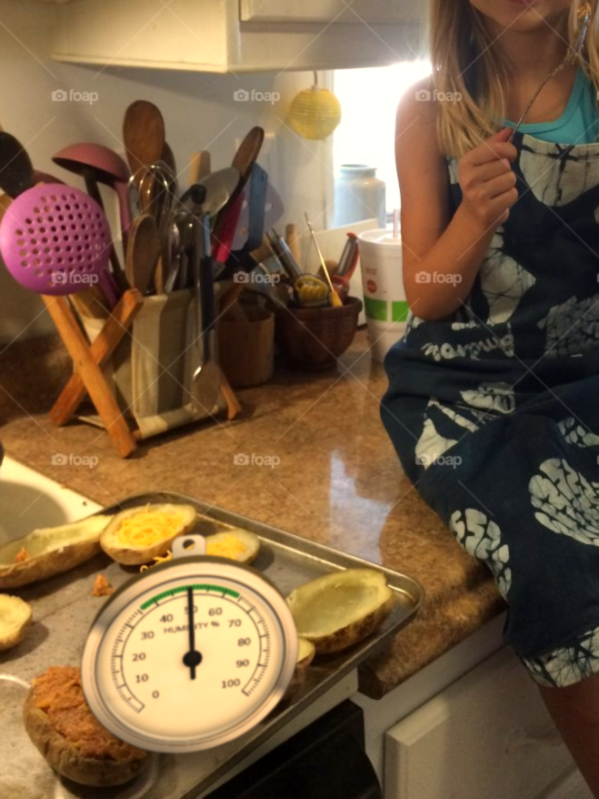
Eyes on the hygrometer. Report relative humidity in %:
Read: 50 %
